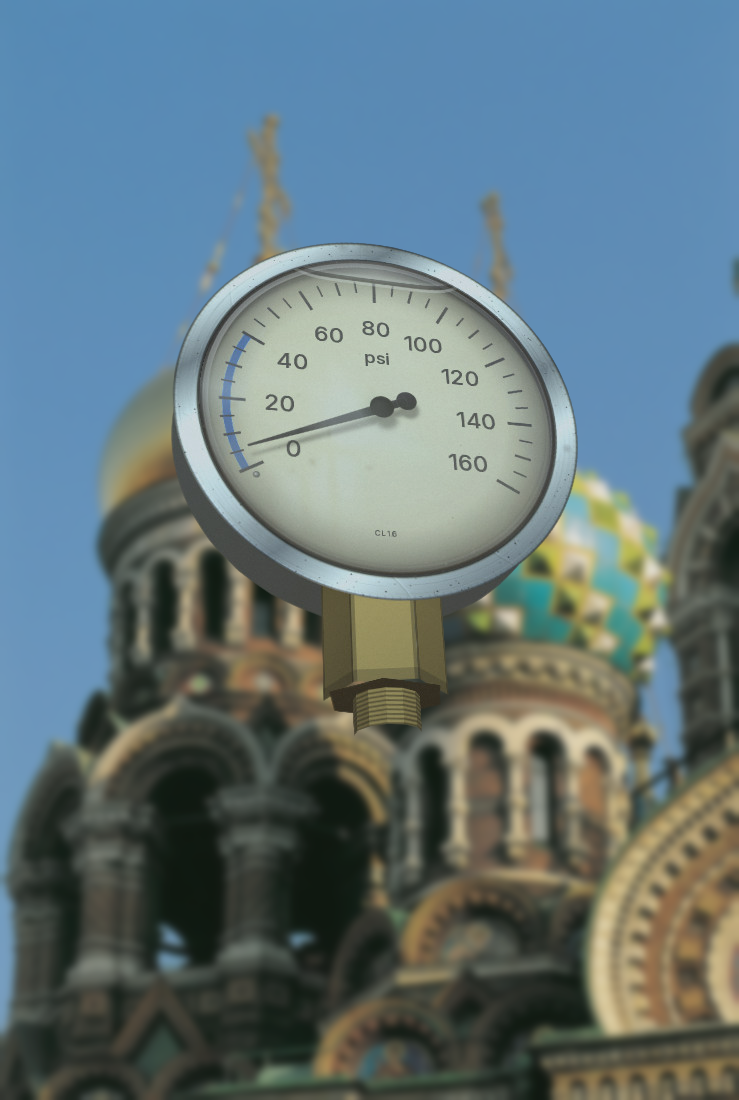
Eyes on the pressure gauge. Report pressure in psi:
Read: 5 psi
